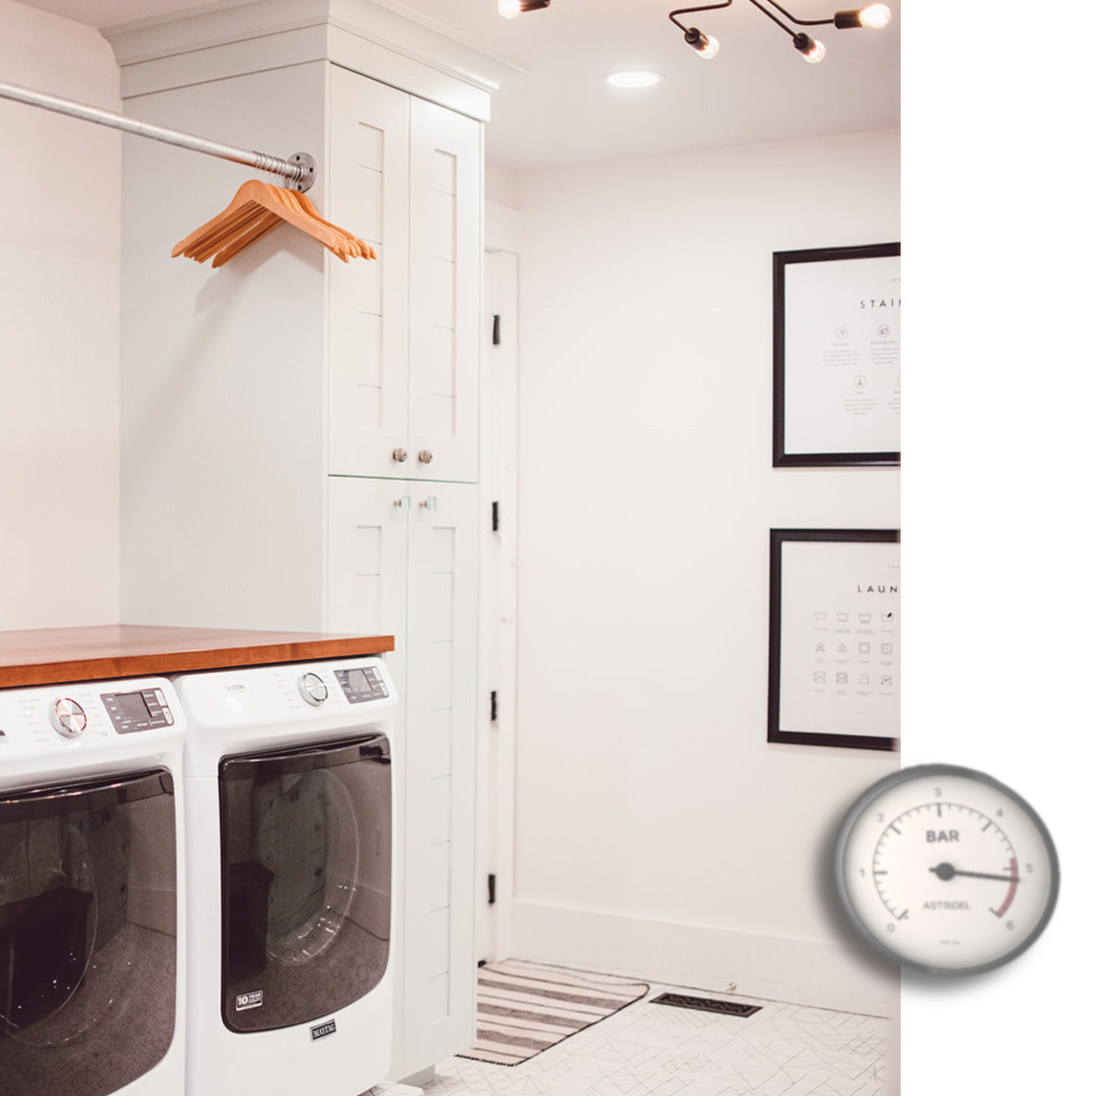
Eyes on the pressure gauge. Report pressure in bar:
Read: 5.2 bar
